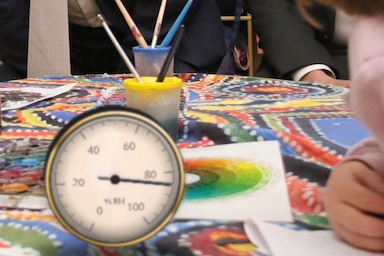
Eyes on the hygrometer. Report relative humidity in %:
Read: 84 %
